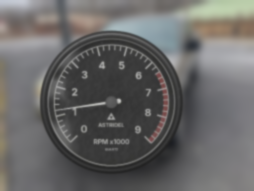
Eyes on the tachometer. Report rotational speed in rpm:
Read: 1200 rpm
